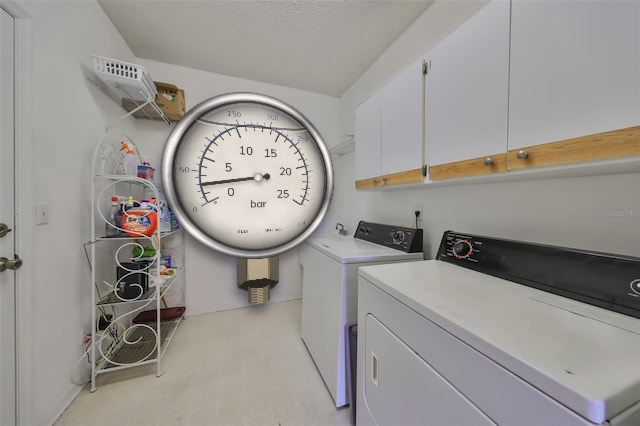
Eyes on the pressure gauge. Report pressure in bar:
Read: 2 bar
